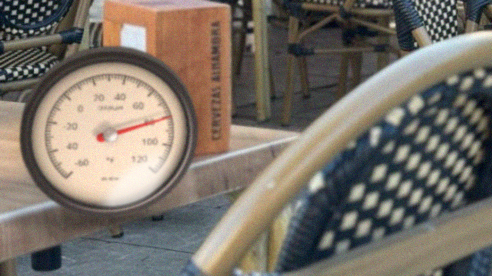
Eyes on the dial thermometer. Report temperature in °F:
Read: 80 °F
